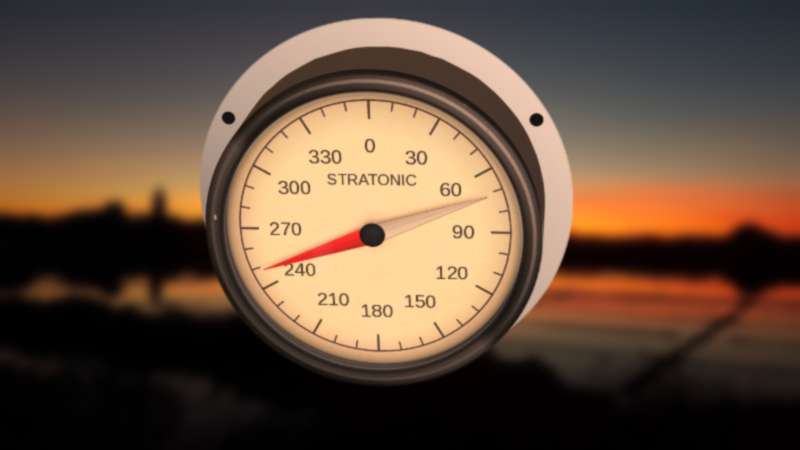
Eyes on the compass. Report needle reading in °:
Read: 250 °
